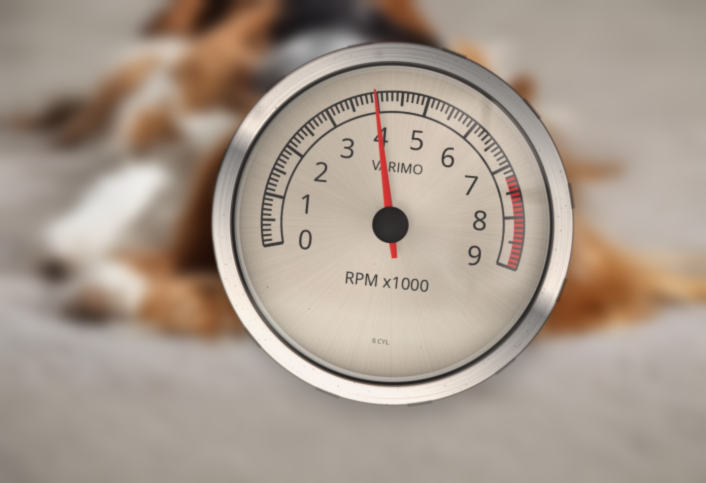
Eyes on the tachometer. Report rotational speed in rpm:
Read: 4000 rpm
